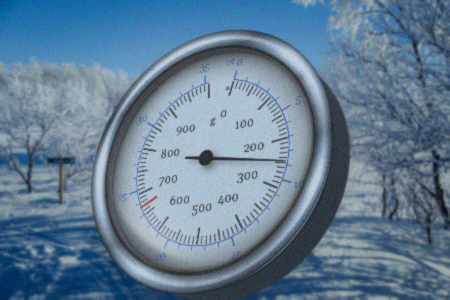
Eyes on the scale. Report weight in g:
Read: 250 g
